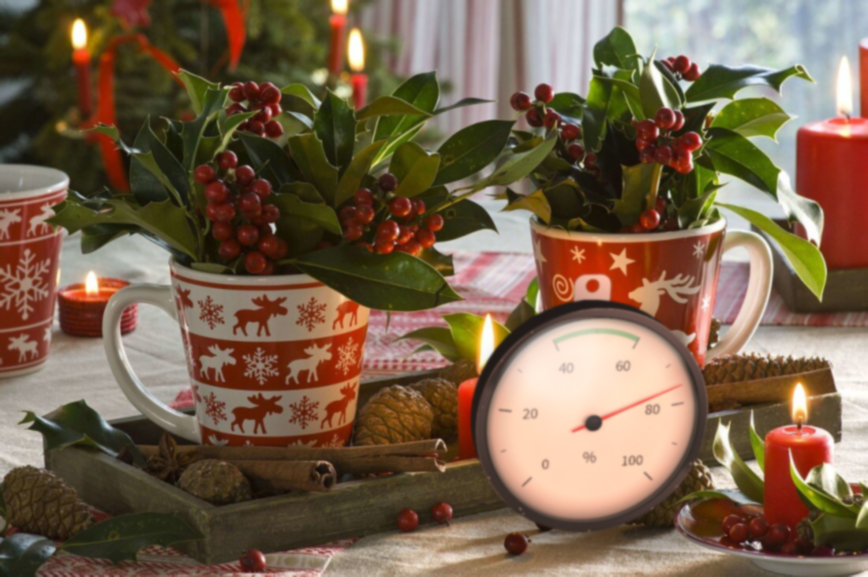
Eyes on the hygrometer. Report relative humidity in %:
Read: 75 %
